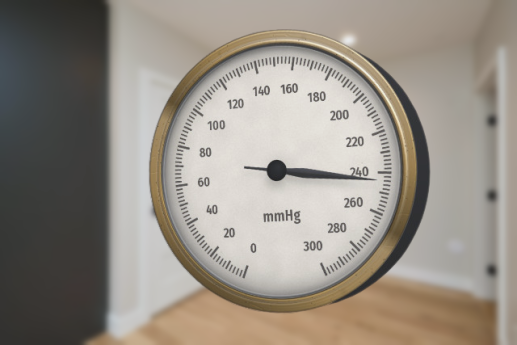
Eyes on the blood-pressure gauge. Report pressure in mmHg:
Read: 244 mmHg
